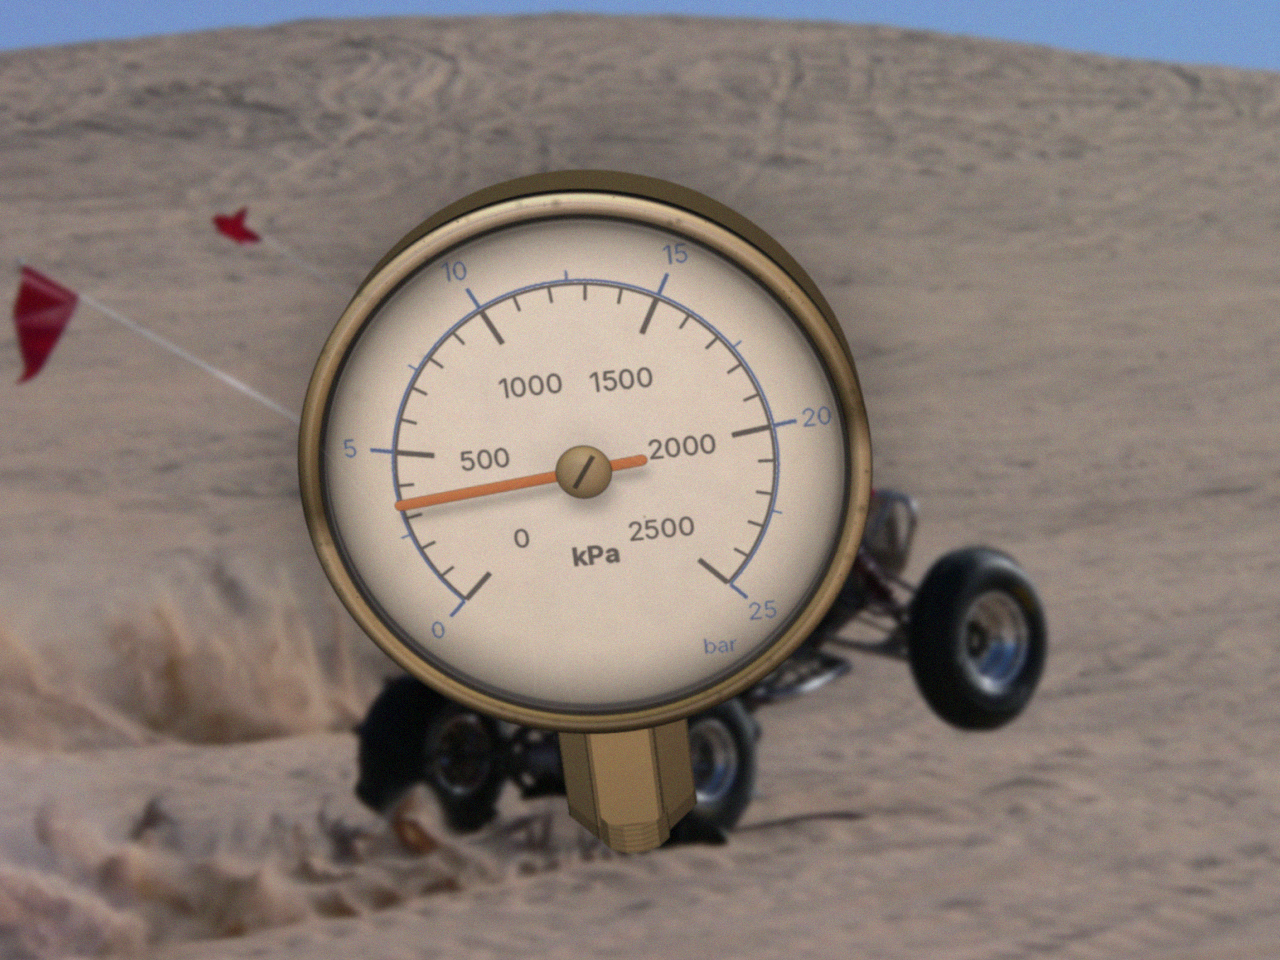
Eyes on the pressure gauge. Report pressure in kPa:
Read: 350 kPa
